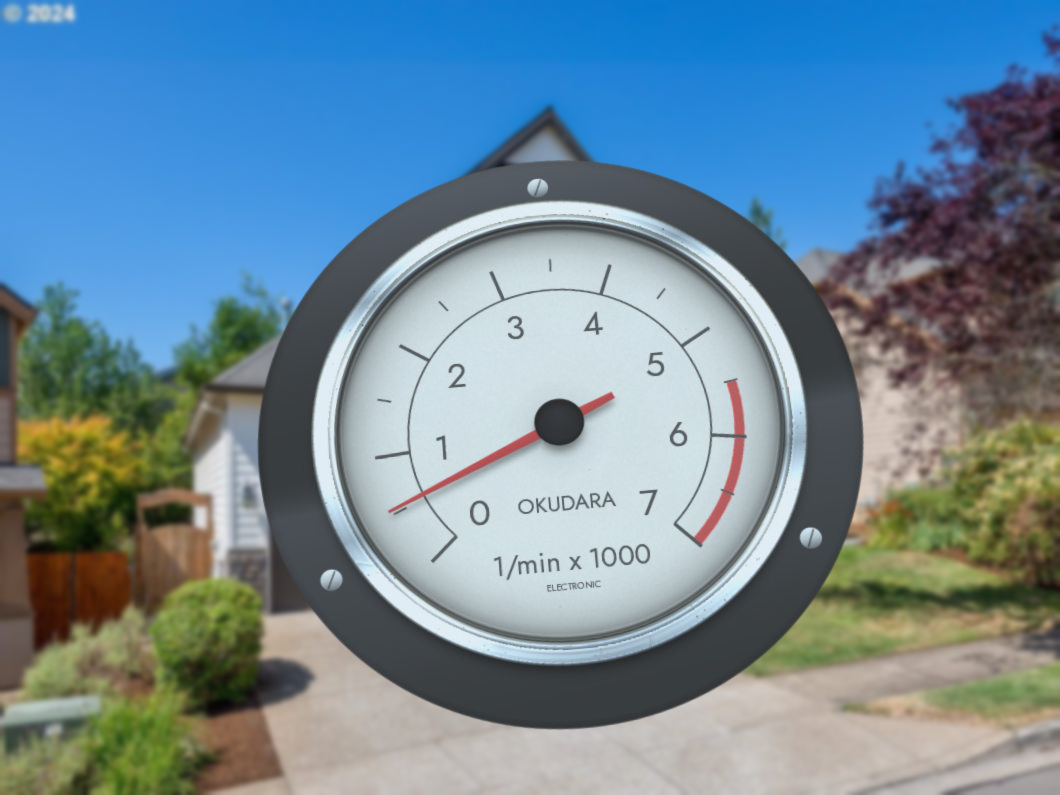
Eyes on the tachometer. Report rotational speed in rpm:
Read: 500 rpm
